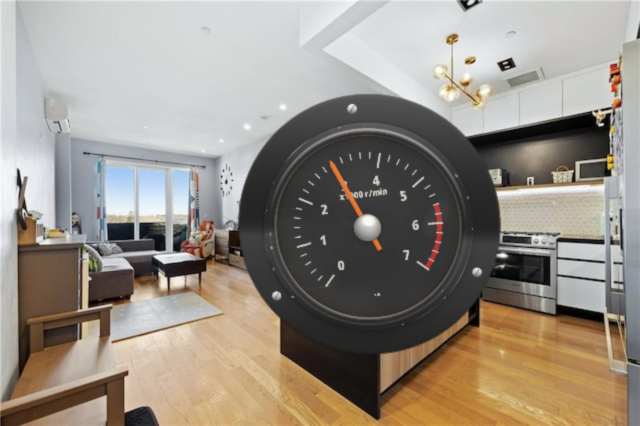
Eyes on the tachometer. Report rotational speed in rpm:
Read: 3000 rpm
